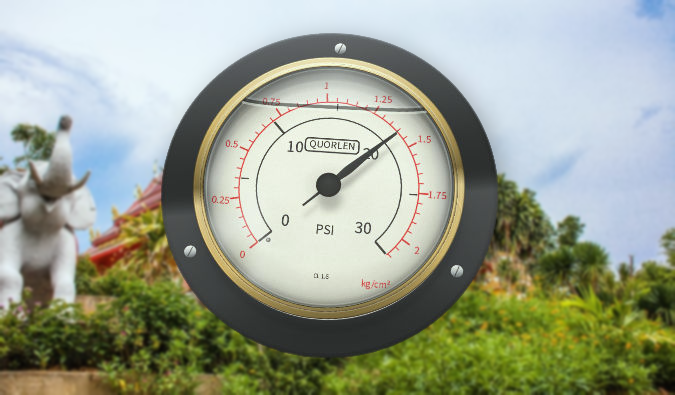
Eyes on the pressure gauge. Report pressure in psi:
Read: 20 psi
